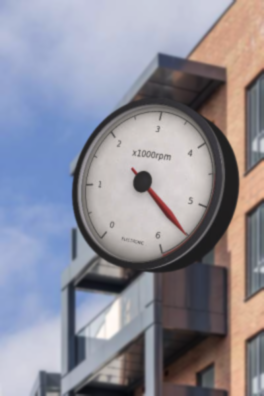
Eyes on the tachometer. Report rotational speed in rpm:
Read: 5500 rpm
